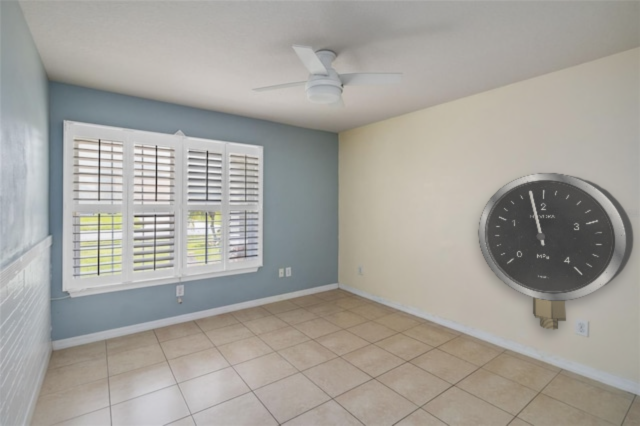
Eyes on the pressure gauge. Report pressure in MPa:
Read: 1.8 MPa
